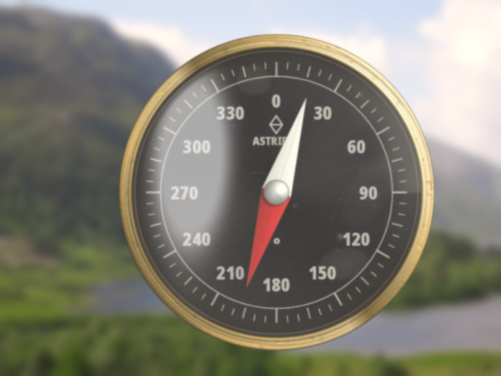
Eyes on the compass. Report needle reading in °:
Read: 197.5 °
